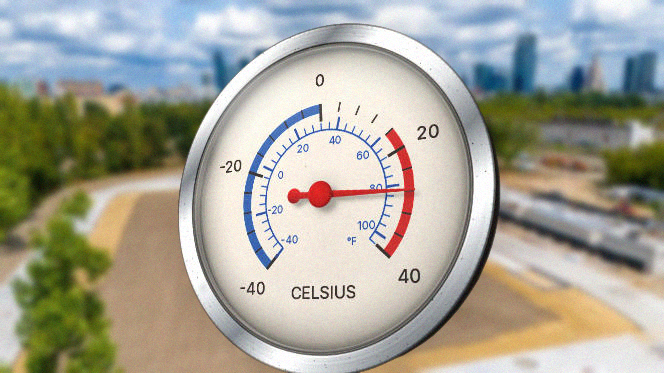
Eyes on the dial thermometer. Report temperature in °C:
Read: 28 °C
